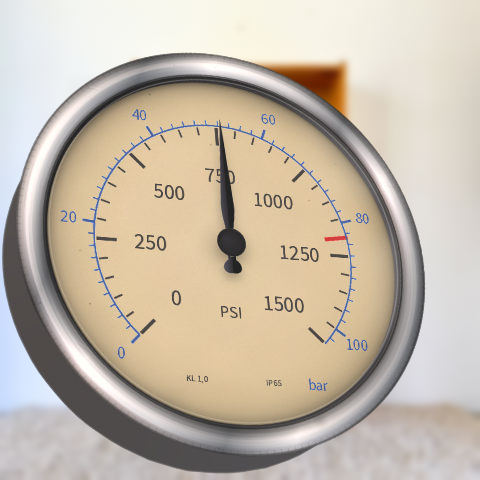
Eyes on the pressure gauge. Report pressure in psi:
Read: 750 psi
